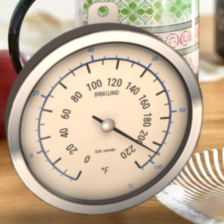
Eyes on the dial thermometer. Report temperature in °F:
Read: 205 °F
